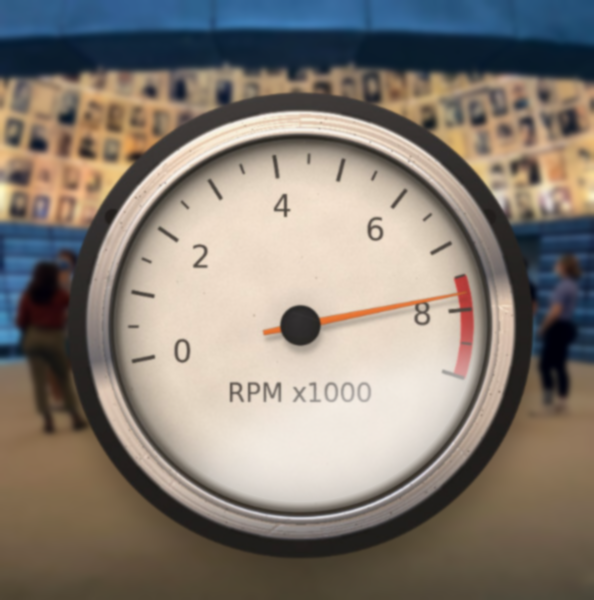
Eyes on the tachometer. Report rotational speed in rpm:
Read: 7750 rpm
